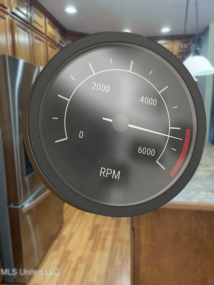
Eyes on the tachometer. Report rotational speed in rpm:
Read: 5250 rpm
